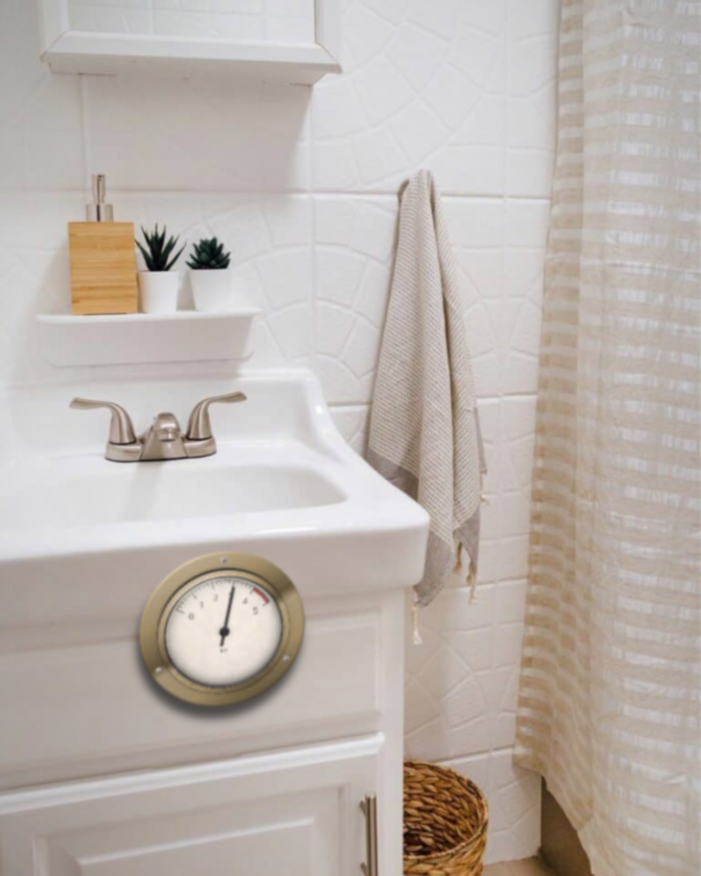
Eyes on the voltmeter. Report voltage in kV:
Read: 3 kV
